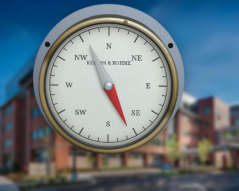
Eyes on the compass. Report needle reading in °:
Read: 155 °
